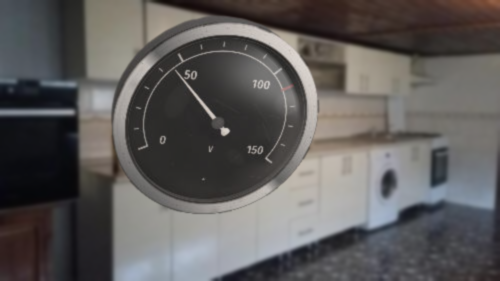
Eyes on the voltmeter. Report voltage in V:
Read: 45 V
